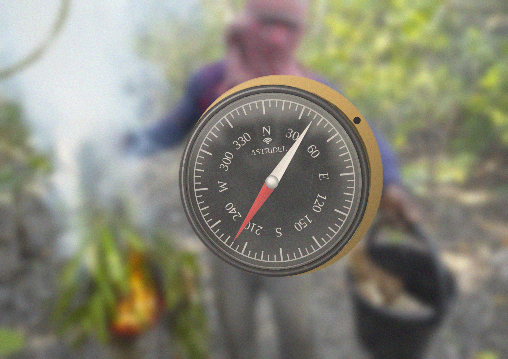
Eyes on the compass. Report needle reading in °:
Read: 220 °
